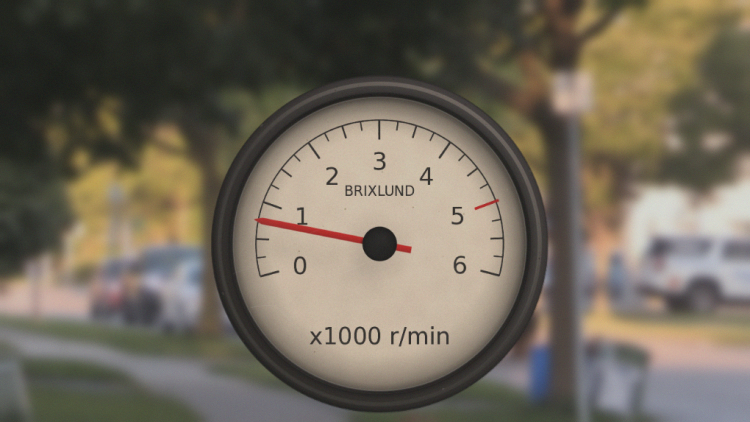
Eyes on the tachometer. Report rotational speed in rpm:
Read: 750 rpm
